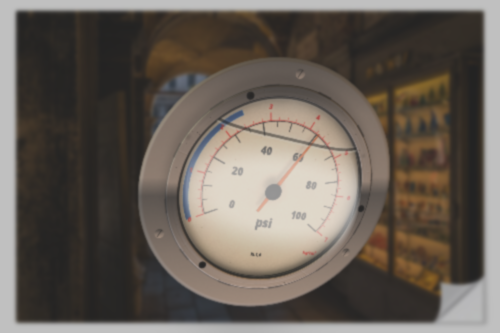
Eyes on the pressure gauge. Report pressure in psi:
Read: 60 psi
